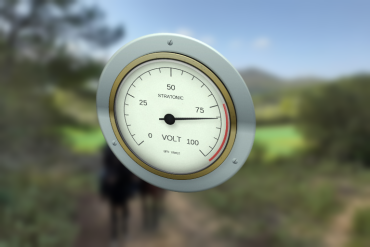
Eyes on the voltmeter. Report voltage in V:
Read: 80 V
